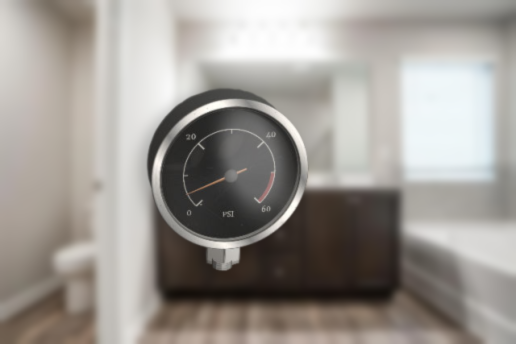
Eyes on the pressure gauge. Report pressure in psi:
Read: 5 psi
